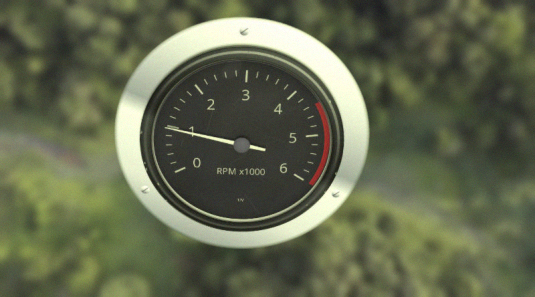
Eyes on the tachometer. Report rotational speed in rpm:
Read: 1000 rpm
